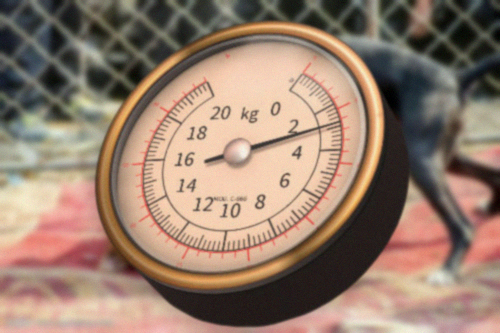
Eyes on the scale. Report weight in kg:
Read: 3 kg
